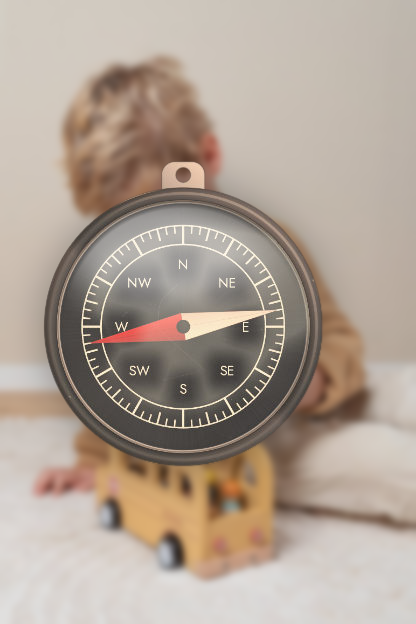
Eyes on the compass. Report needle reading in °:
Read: 260 °
